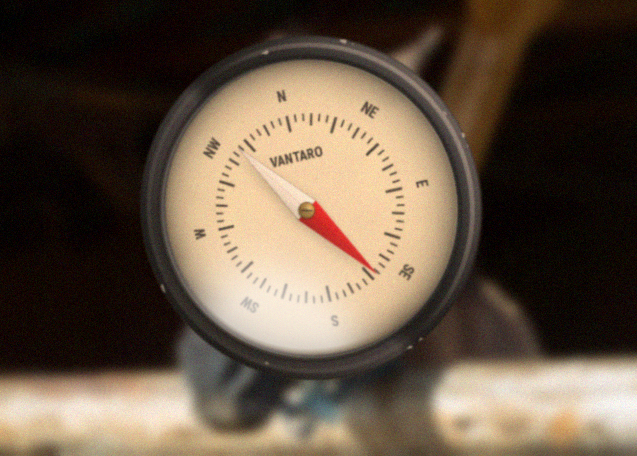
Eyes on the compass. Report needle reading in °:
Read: 145 °
